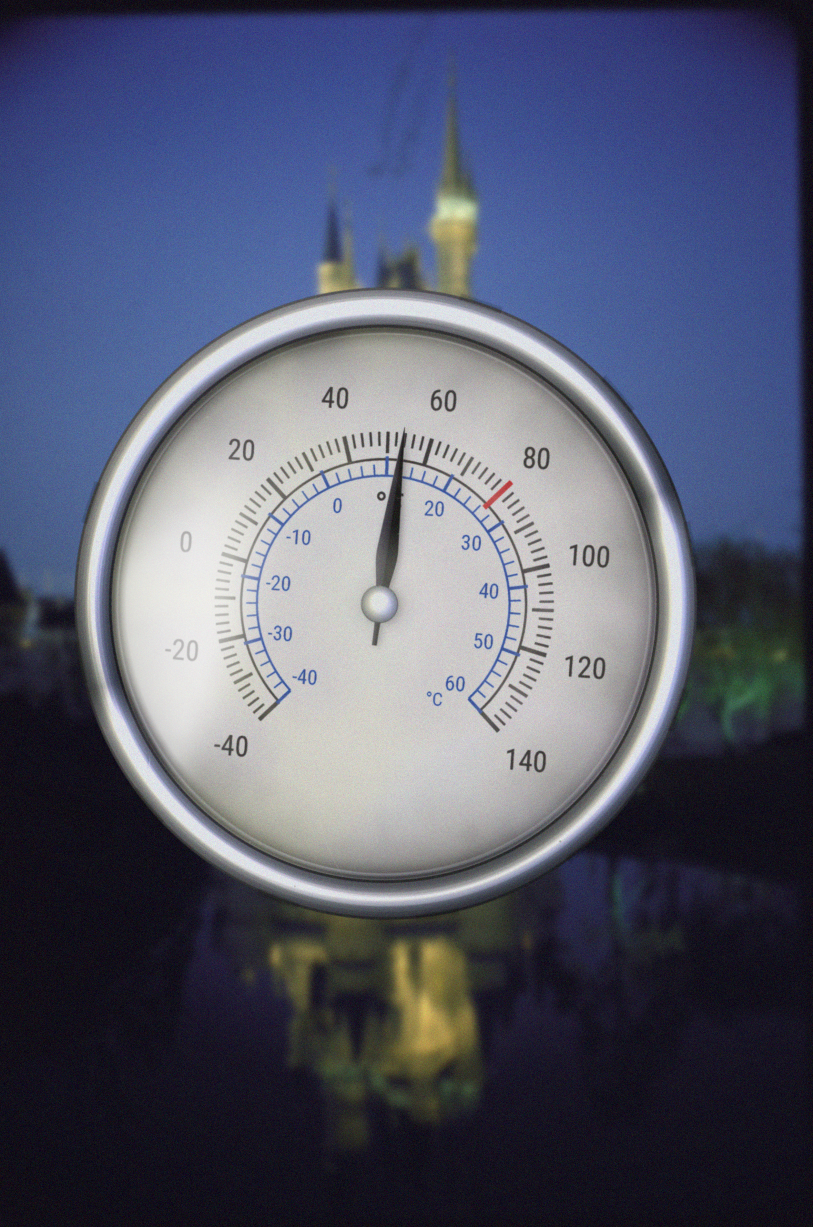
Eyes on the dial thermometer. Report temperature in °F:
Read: 54 °F
